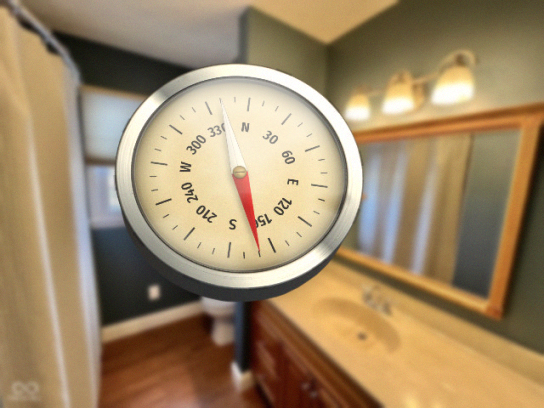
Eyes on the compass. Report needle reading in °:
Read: 160 °
